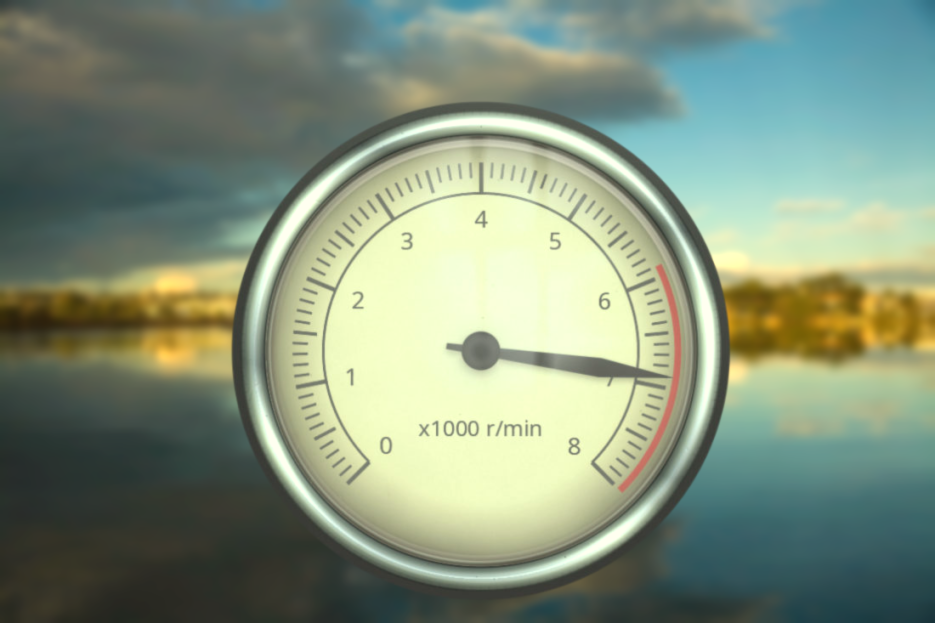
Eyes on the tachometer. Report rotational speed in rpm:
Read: 6900 rpm
